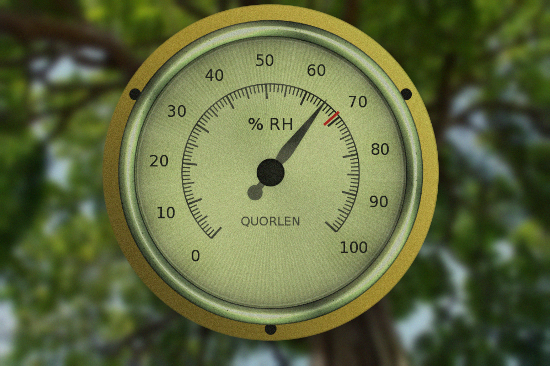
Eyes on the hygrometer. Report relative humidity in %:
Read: 65 %
